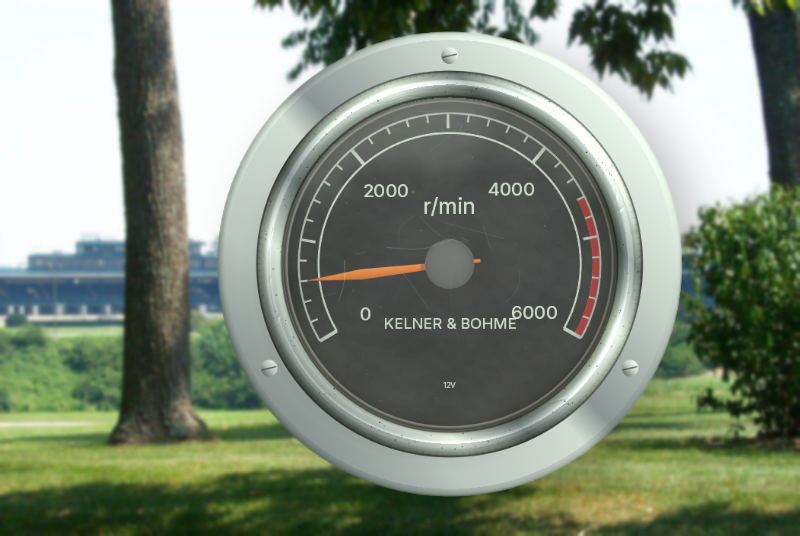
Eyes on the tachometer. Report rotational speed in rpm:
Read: 600 rpm
